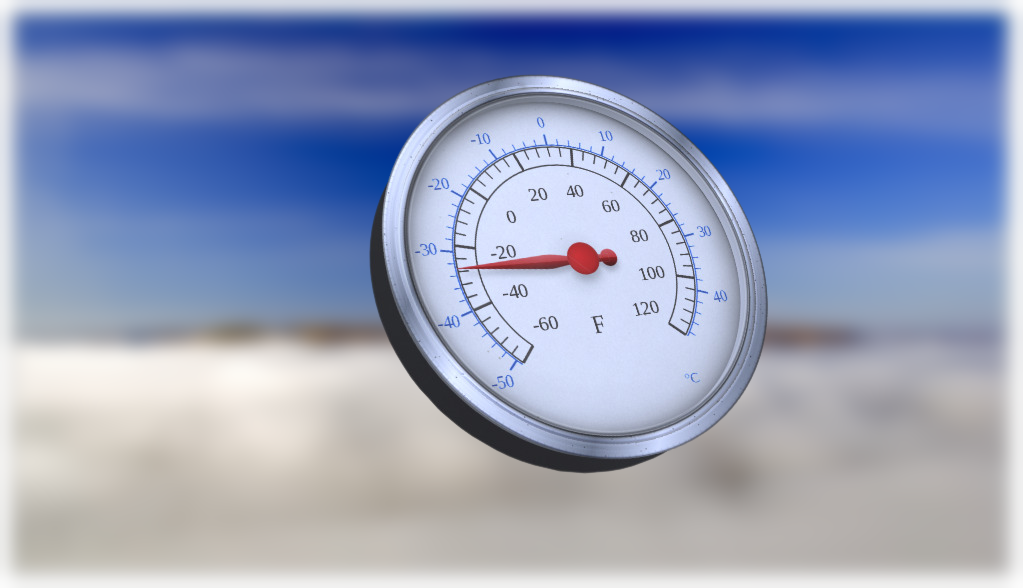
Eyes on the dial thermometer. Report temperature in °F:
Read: -28 °F
